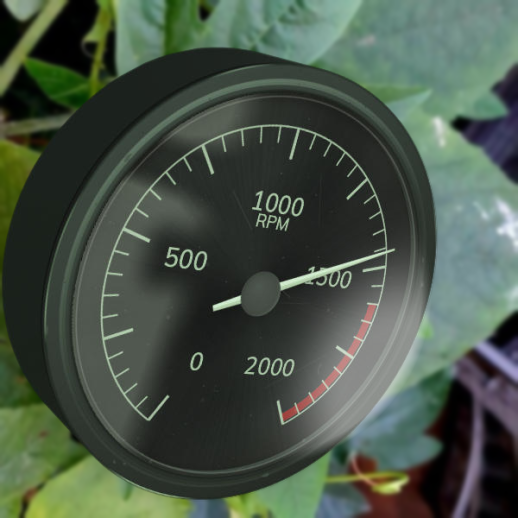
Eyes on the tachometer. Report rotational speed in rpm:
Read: 1450 rpm
